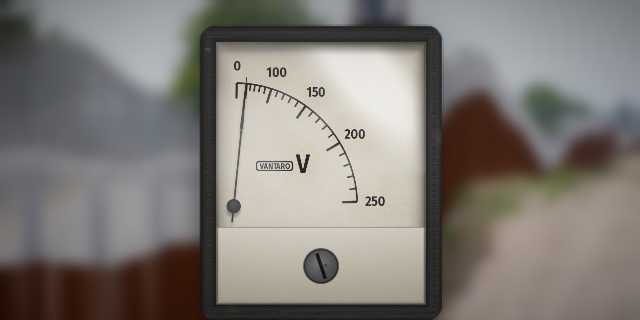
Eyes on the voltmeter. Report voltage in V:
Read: 50 V
